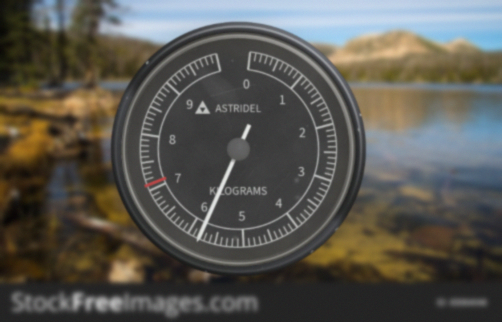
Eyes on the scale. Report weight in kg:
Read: 5.8 kg
